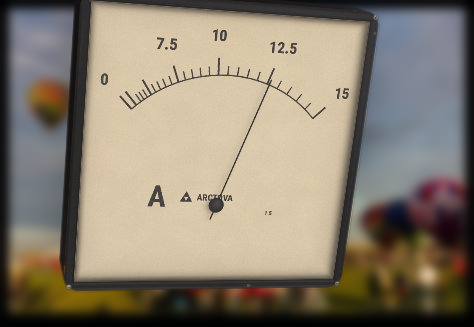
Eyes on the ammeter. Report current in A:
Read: 12.5 A
